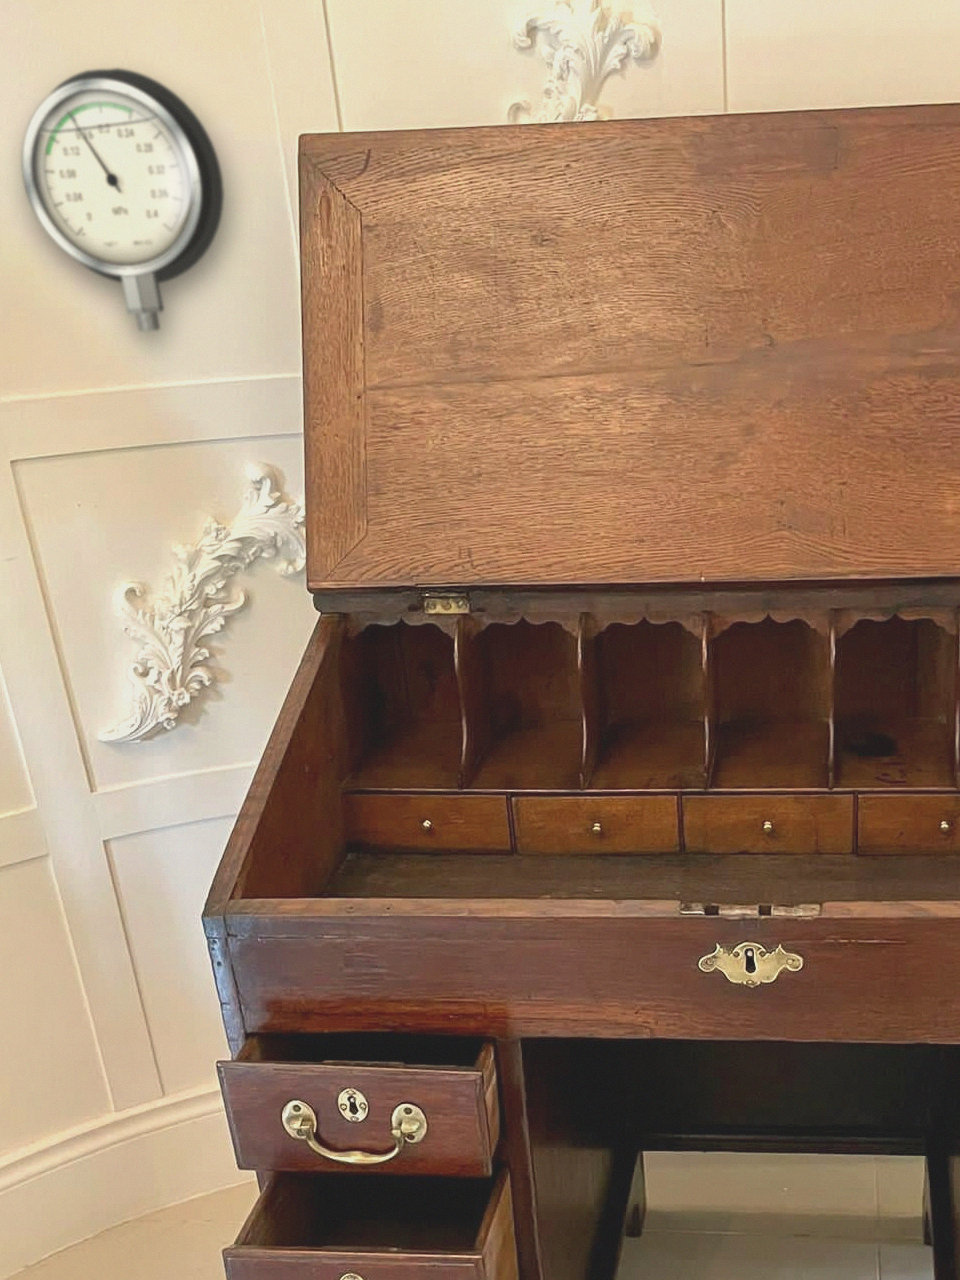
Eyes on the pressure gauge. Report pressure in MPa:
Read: 0.16 MPa
